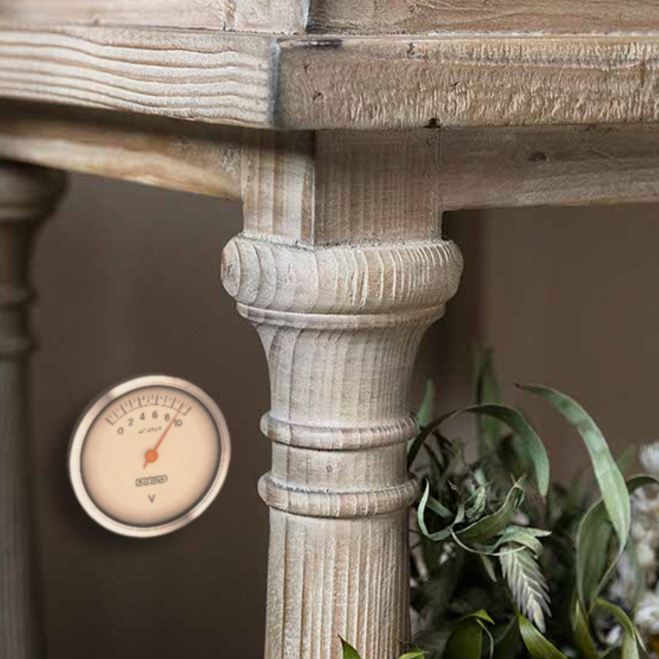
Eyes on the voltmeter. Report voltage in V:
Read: 9 V
